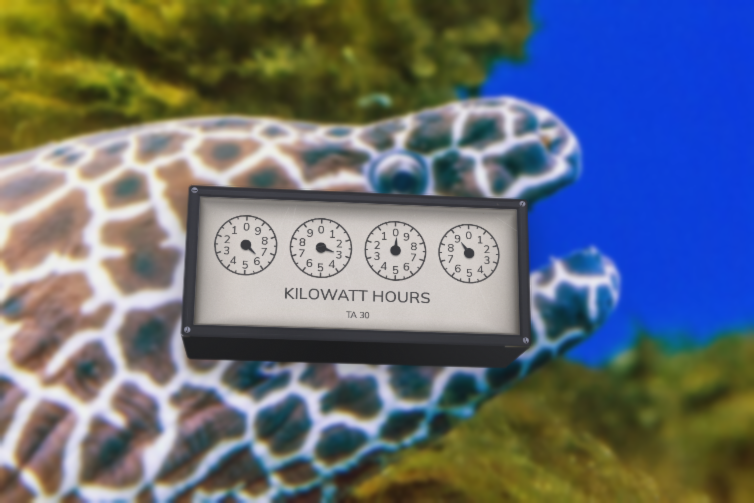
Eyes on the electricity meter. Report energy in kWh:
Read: 6299 kWh
